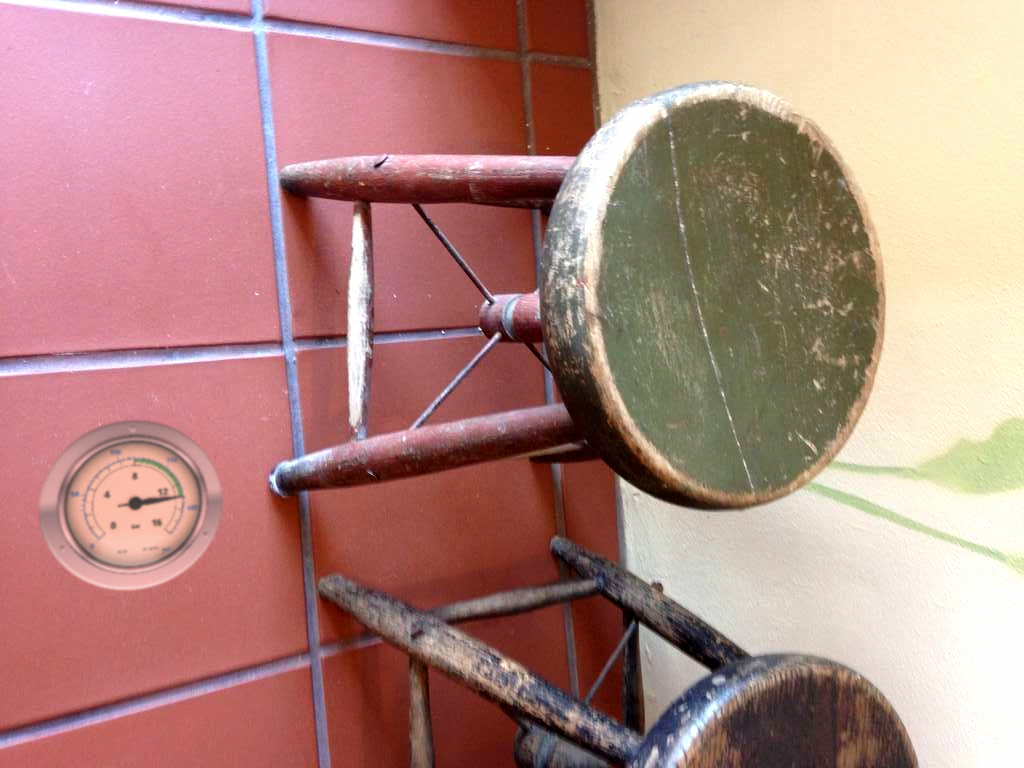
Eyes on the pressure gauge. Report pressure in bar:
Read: 13 bar
